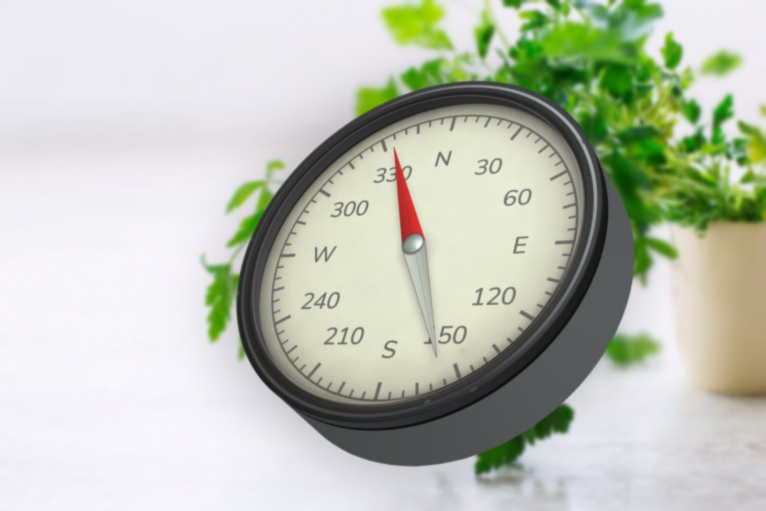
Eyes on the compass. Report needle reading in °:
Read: 335 °
